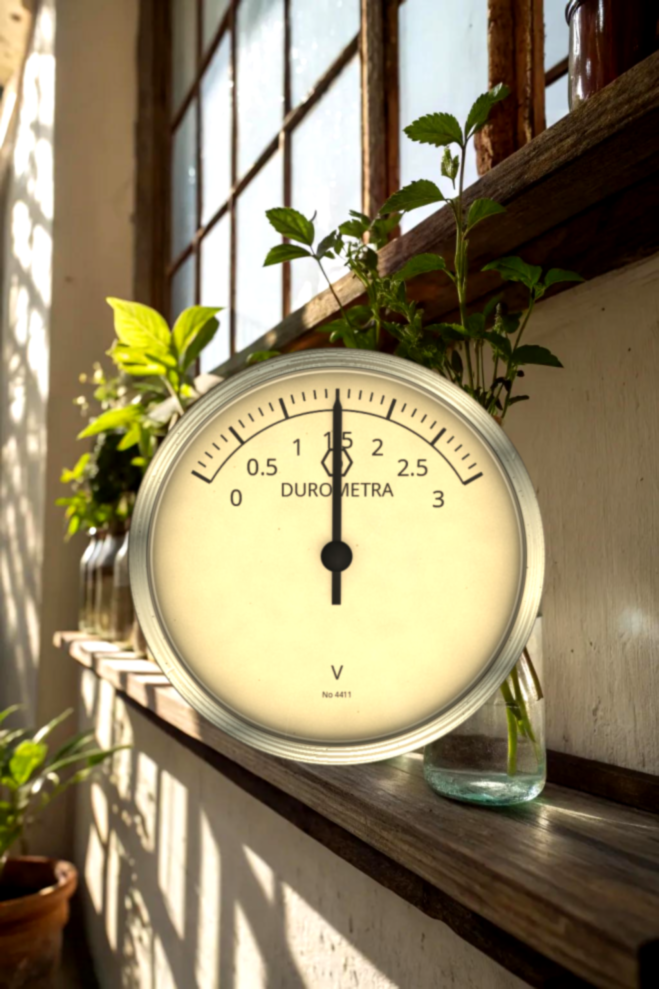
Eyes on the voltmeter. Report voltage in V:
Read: 1.5 V
